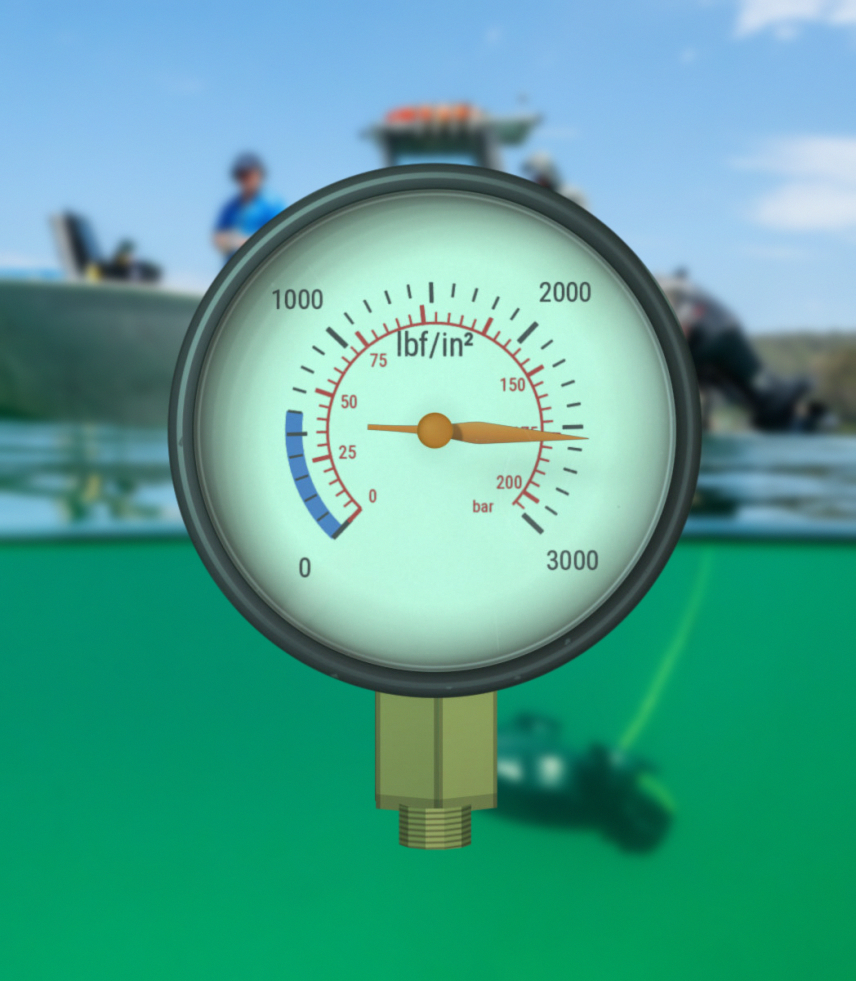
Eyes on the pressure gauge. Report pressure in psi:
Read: 2550 psi
